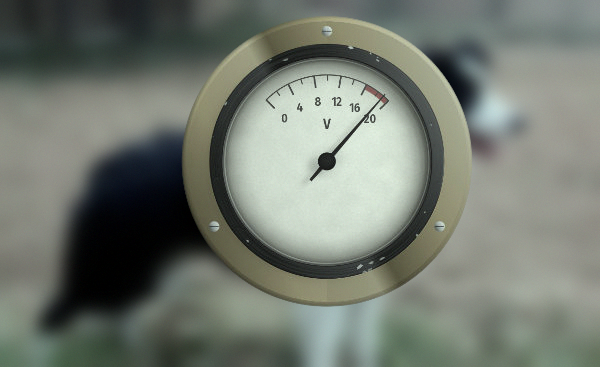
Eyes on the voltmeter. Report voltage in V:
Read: 19 V
